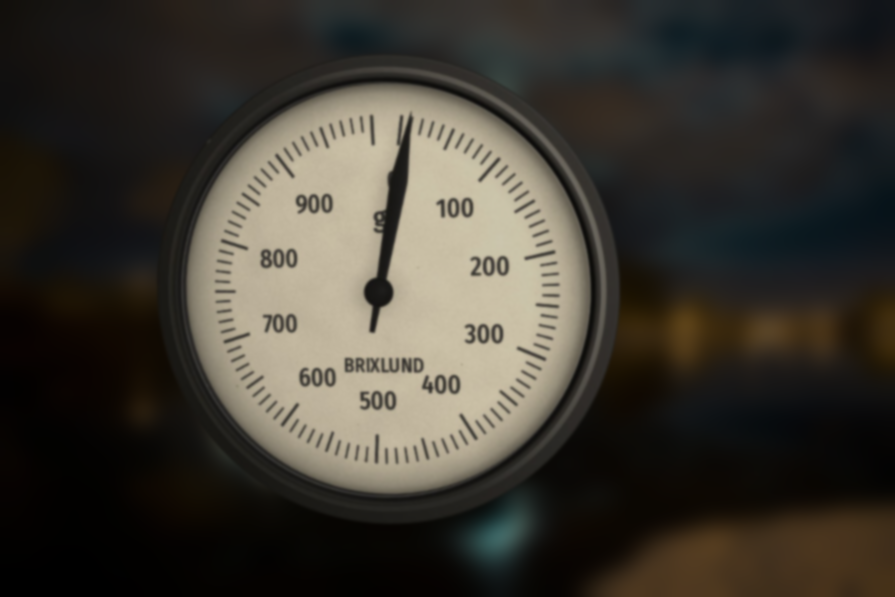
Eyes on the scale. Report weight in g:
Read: 10 g
